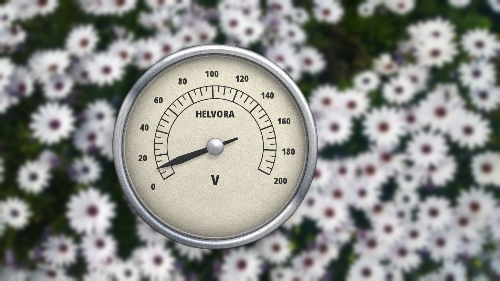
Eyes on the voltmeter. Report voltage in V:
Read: 10 V
